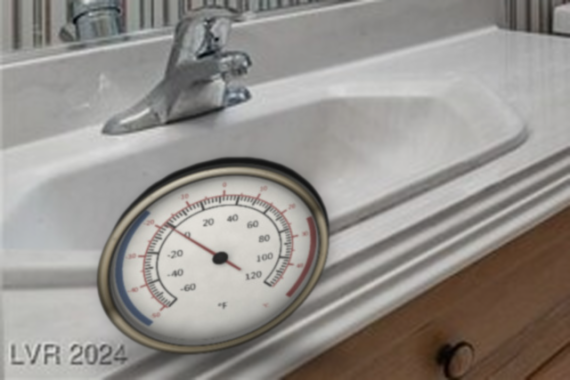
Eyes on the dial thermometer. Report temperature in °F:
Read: 0 °F
